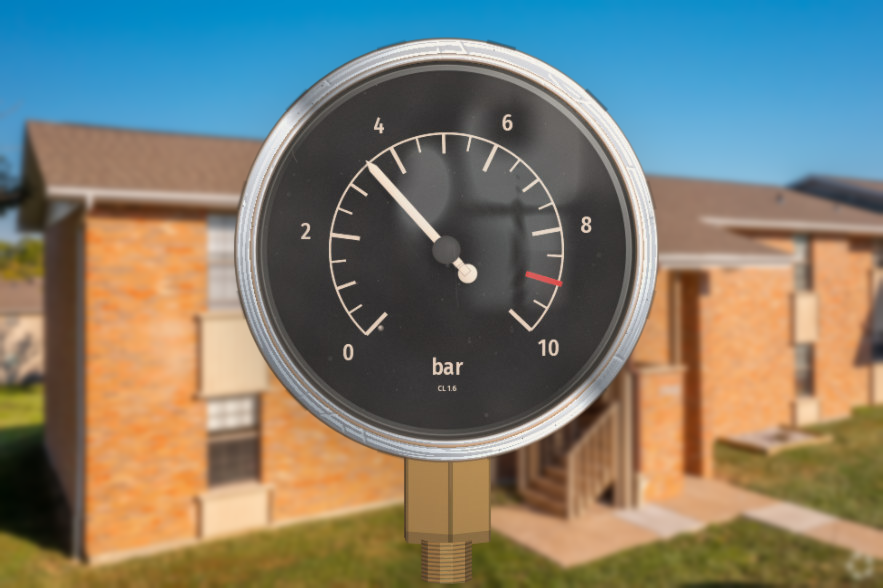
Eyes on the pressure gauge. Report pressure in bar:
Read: 3.5 bar
